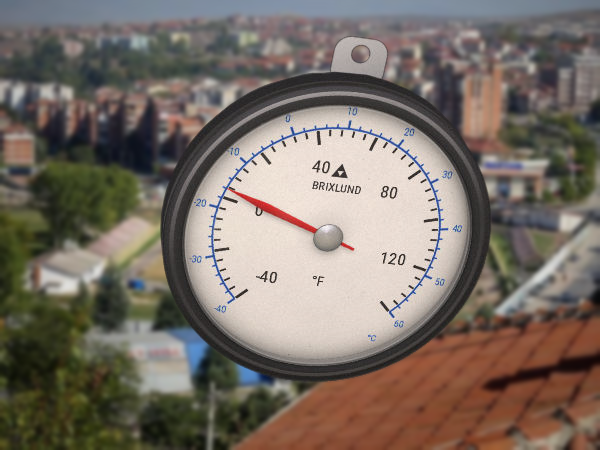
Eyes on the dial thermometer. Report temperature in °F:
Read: 4 °F
